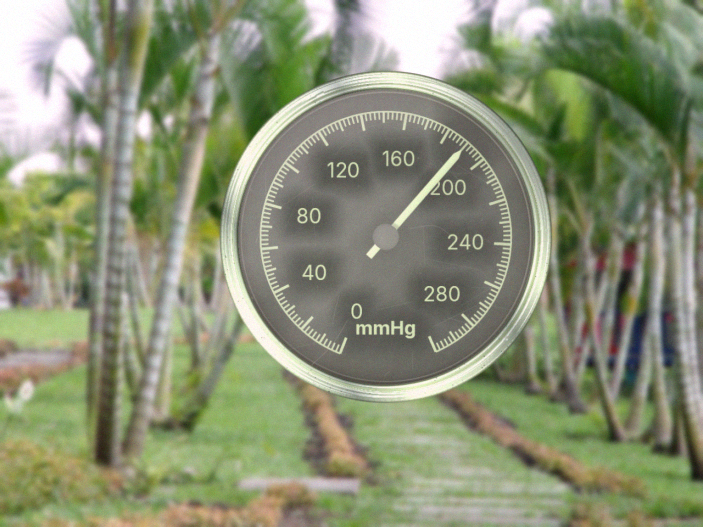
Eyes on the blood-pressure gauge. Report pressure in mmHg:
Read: 190 mmHg
